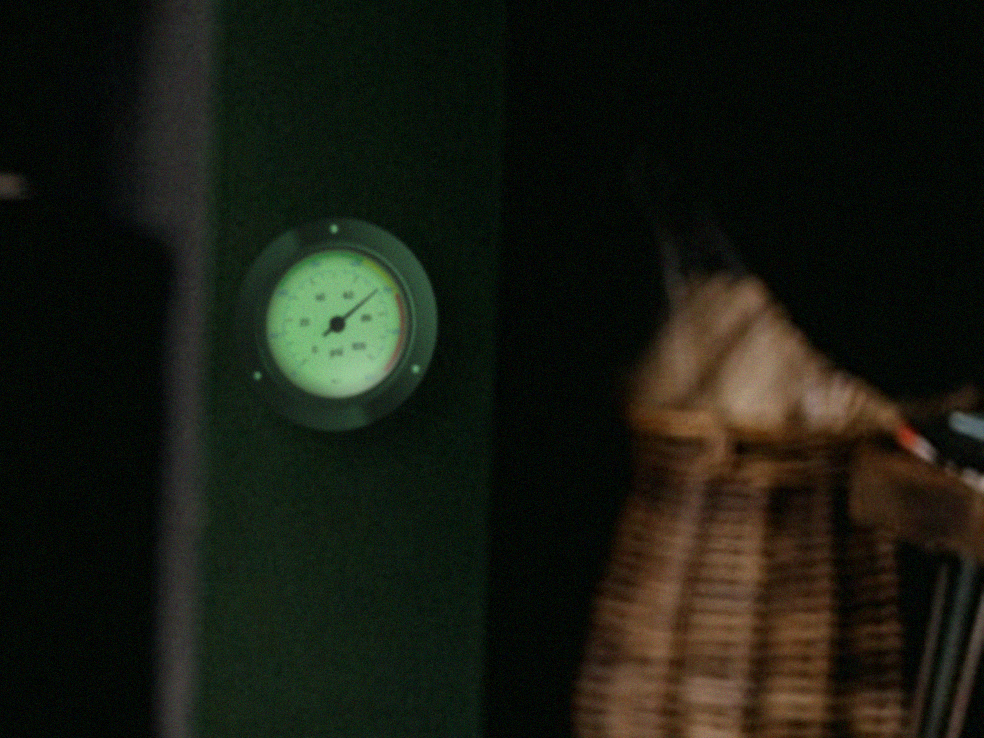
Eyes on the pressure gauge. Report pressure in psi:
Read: 70 psi
